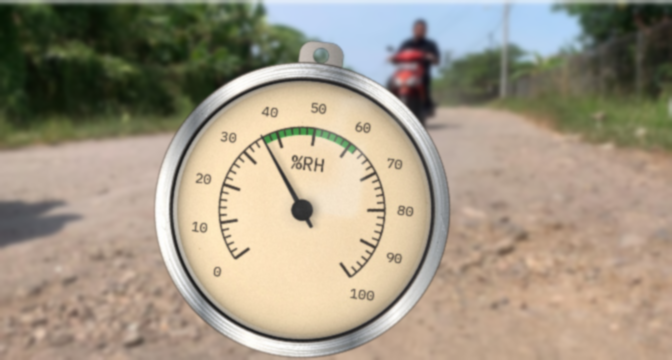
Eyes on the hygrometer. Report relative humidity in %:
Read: 36 %
